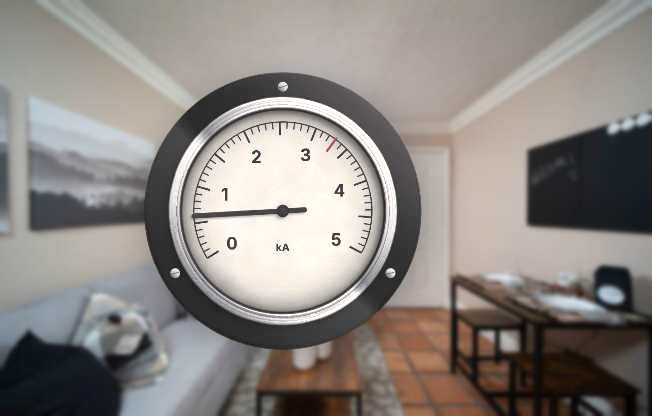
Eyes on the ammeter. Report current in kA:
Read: 0.6 kA
